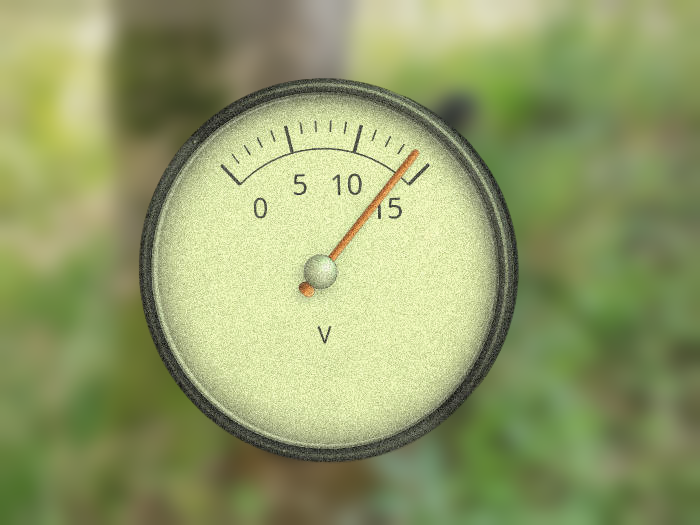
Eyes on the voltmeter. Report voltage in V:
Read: 14 V
